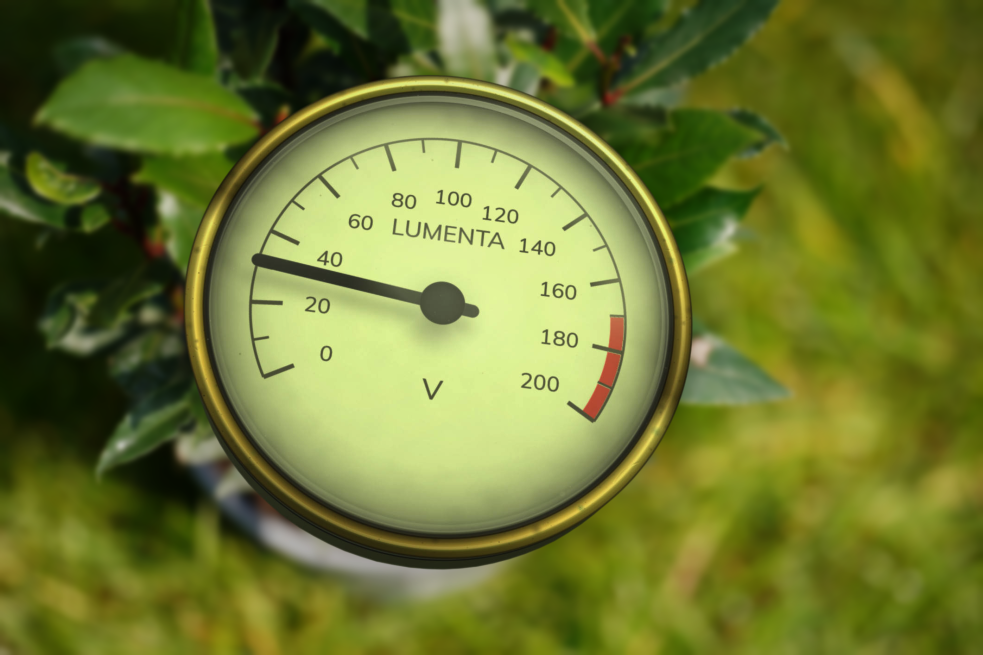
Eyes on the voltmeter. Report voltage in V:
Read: 30 V
